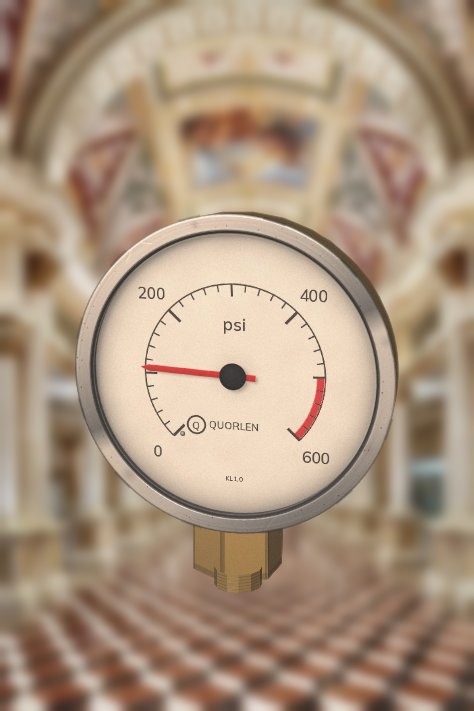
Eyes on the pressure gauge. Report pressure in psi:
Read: 110 psi
